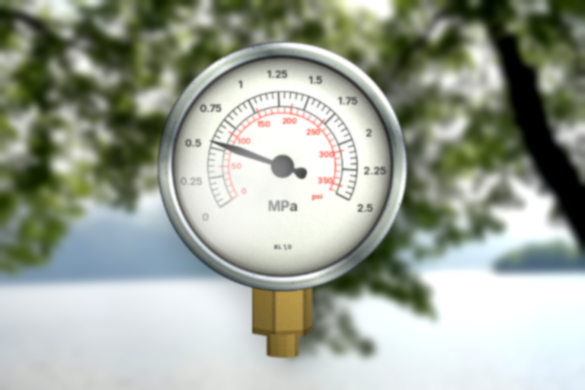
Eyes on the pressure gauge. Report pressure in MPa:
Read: 0.55 MPa
